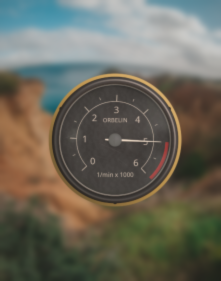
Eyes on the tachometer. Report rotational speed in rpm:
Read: 5000 rpm
